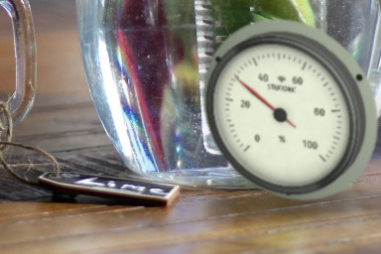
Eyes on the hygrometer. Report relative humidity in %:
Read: 30 %
